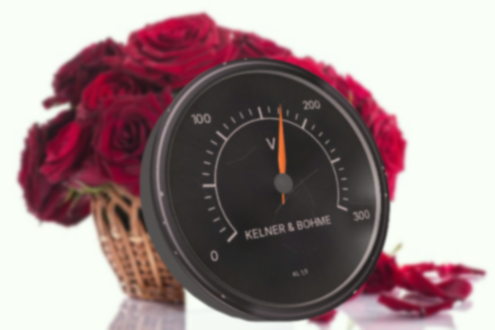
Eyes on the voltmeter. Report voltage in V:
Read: 170 V
